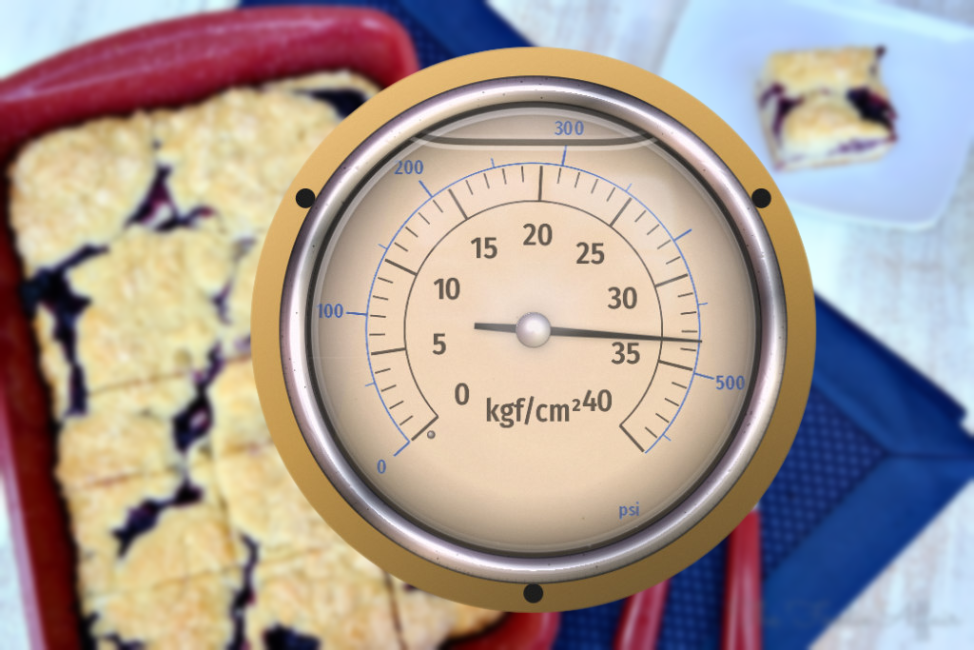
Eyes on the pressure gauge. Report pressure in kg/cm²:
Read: 33.5 kg/cm²
